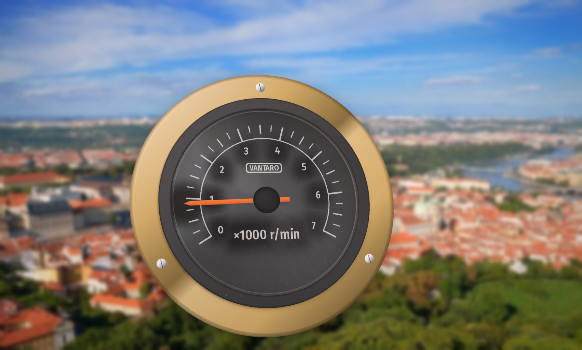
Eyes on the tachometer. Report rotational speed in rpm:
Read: 875 rpm
